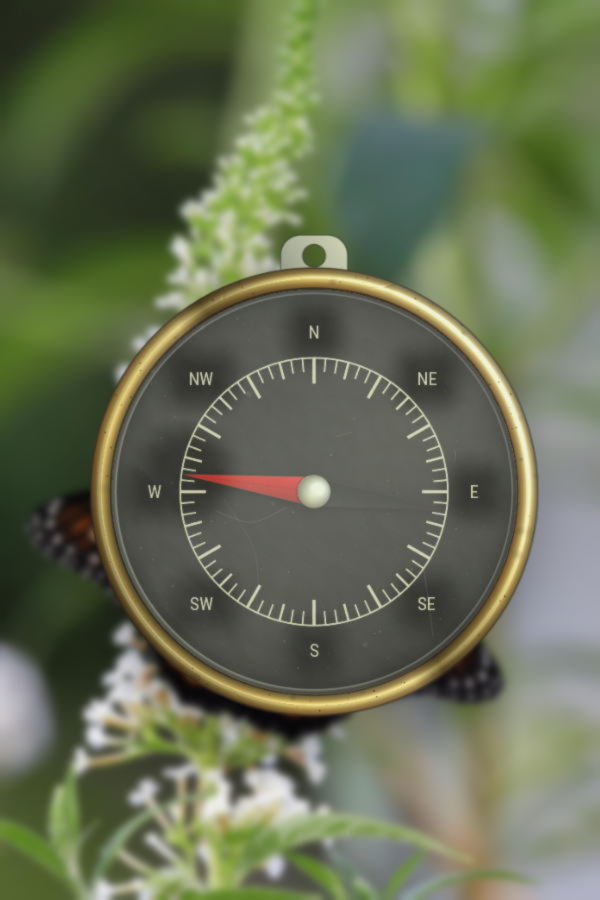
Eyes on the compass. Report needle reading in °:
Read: 277.5 °
